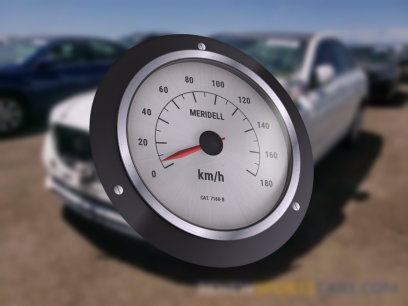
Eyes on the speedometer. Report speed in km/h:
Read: 5 km/h
